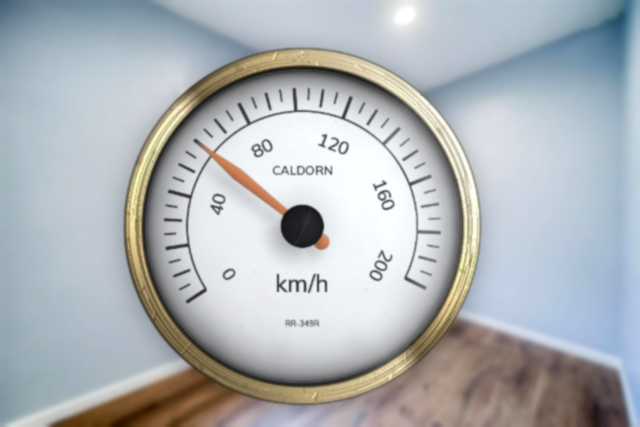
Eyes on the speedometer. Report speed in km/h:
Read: 60 km/h
